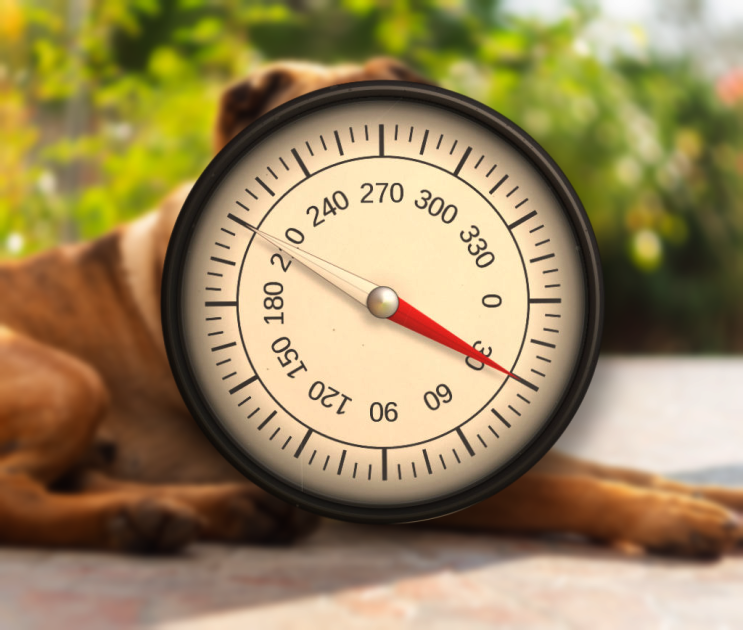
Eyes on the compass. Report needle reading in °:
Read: 30 °
